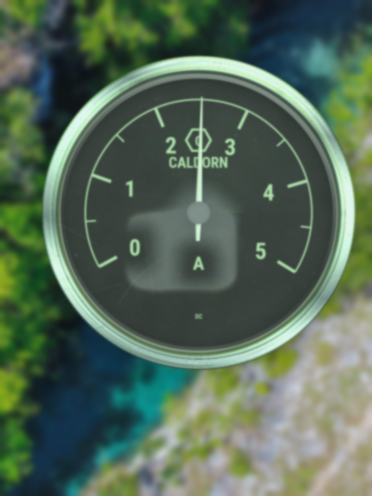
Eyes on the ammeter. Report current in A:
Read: 2.5 A
